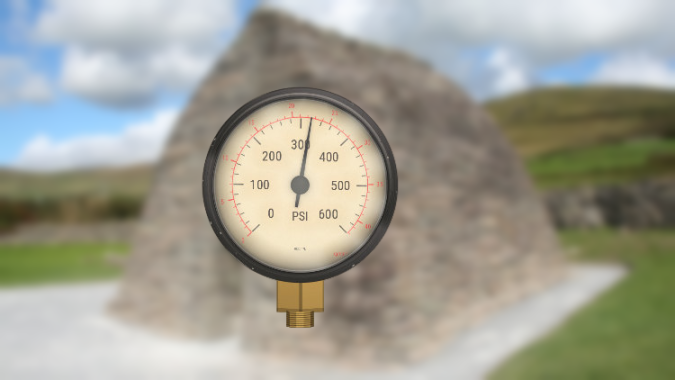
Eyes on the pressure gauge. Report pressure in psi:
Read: 320 psi
